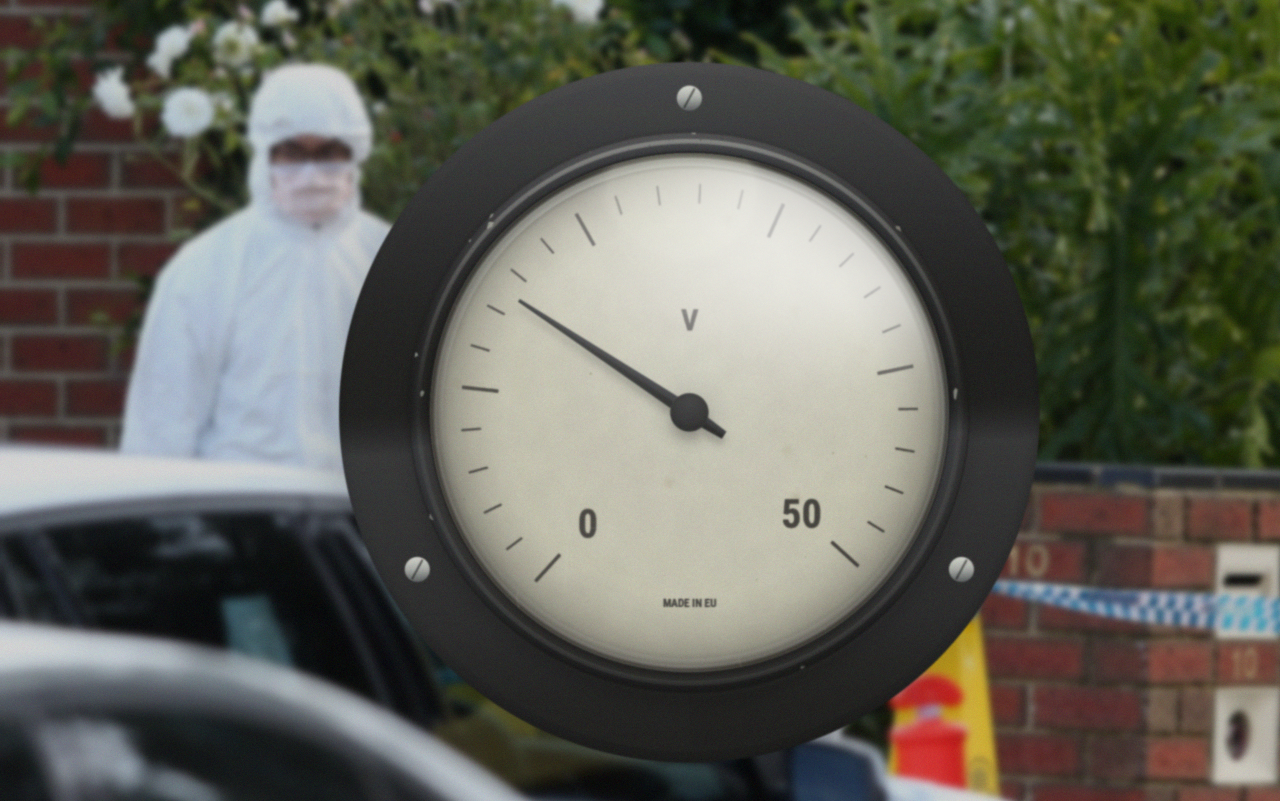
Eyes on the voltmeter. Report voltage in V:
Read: 15 V
